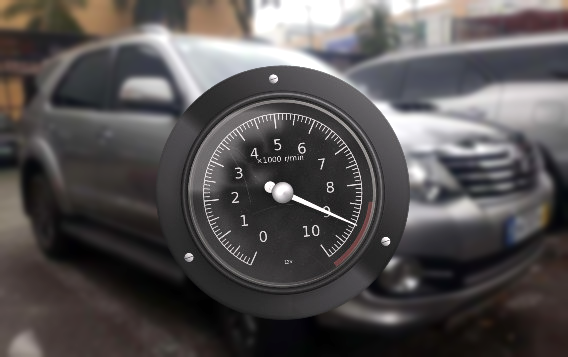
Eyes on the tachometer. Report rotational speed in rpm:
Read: 9000 rpm
